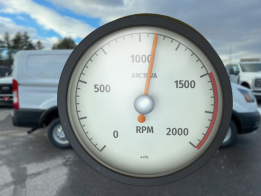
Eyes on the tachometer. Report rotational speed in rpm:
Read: 1100 rpm
